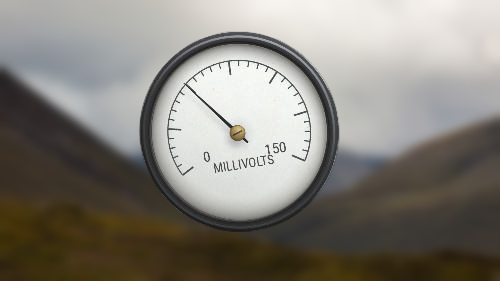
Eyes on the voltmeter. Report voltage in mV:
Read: 50 mV
